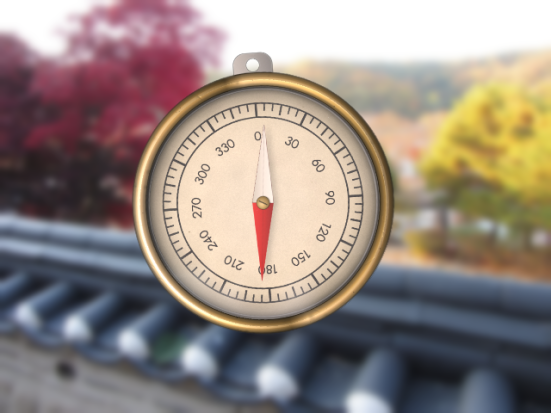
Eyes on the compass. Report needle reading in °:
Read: 185 °
